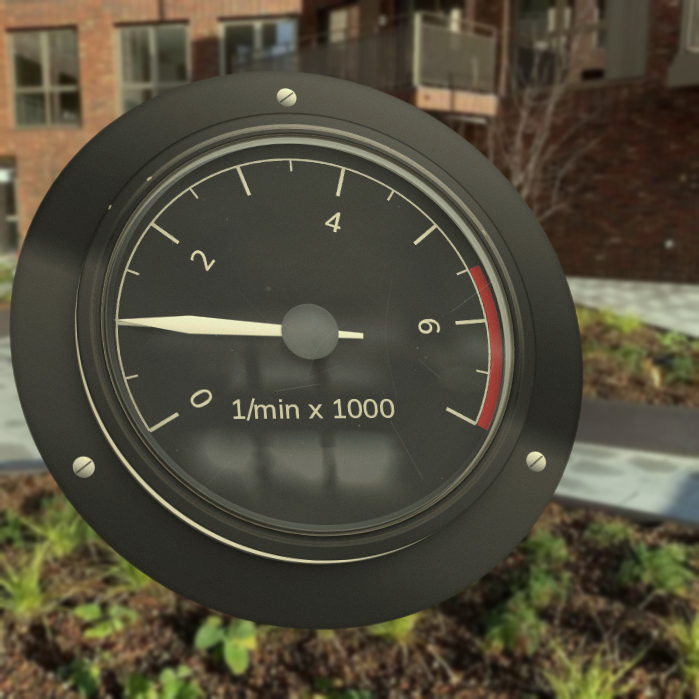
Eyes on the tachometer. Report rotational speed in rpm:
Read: 1000 rpm
